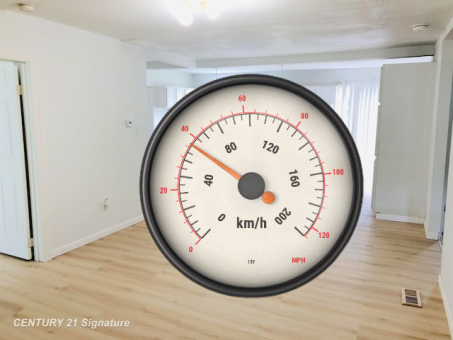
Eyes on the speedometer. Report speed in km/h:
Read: 60 km/h
